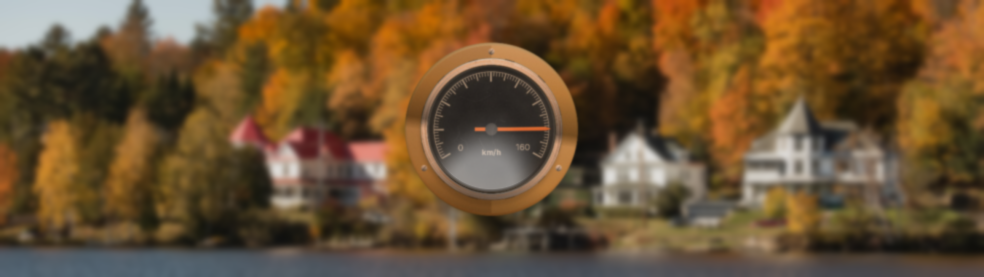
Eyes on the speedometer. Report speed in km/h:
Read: 140 km/h
